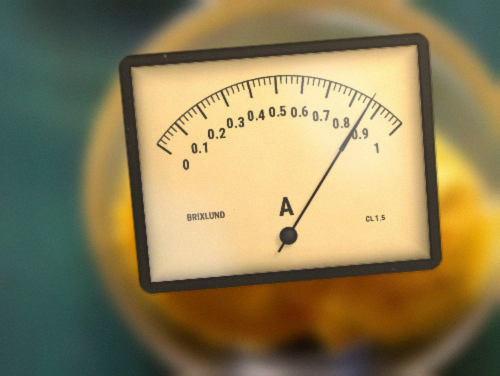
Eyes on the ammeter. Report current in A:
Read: 0.86 A
